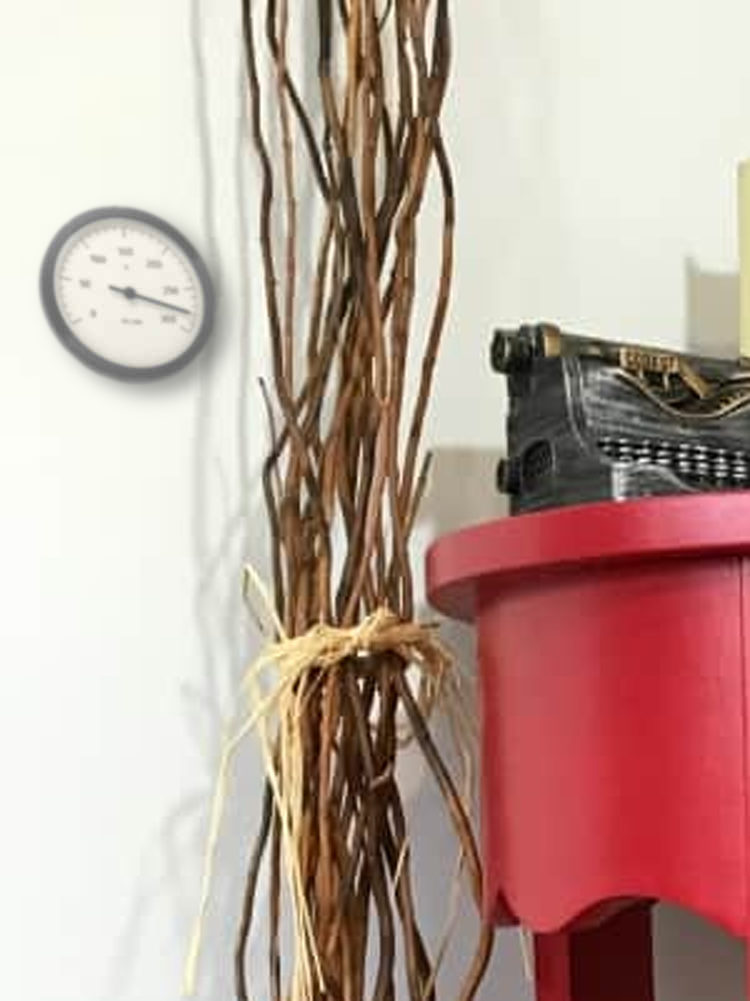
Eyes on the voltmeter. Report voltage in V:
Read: 280 V
